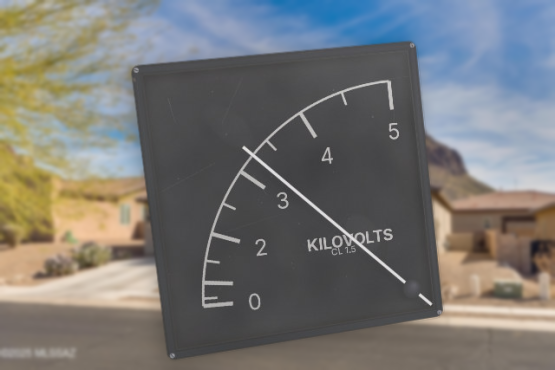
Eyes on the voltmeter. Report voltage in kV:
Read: 3.25 kV
